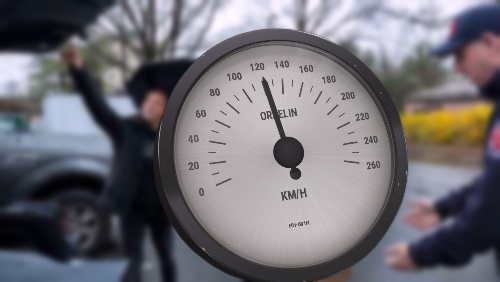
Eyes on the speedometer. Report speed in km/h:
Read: 120 km/h
